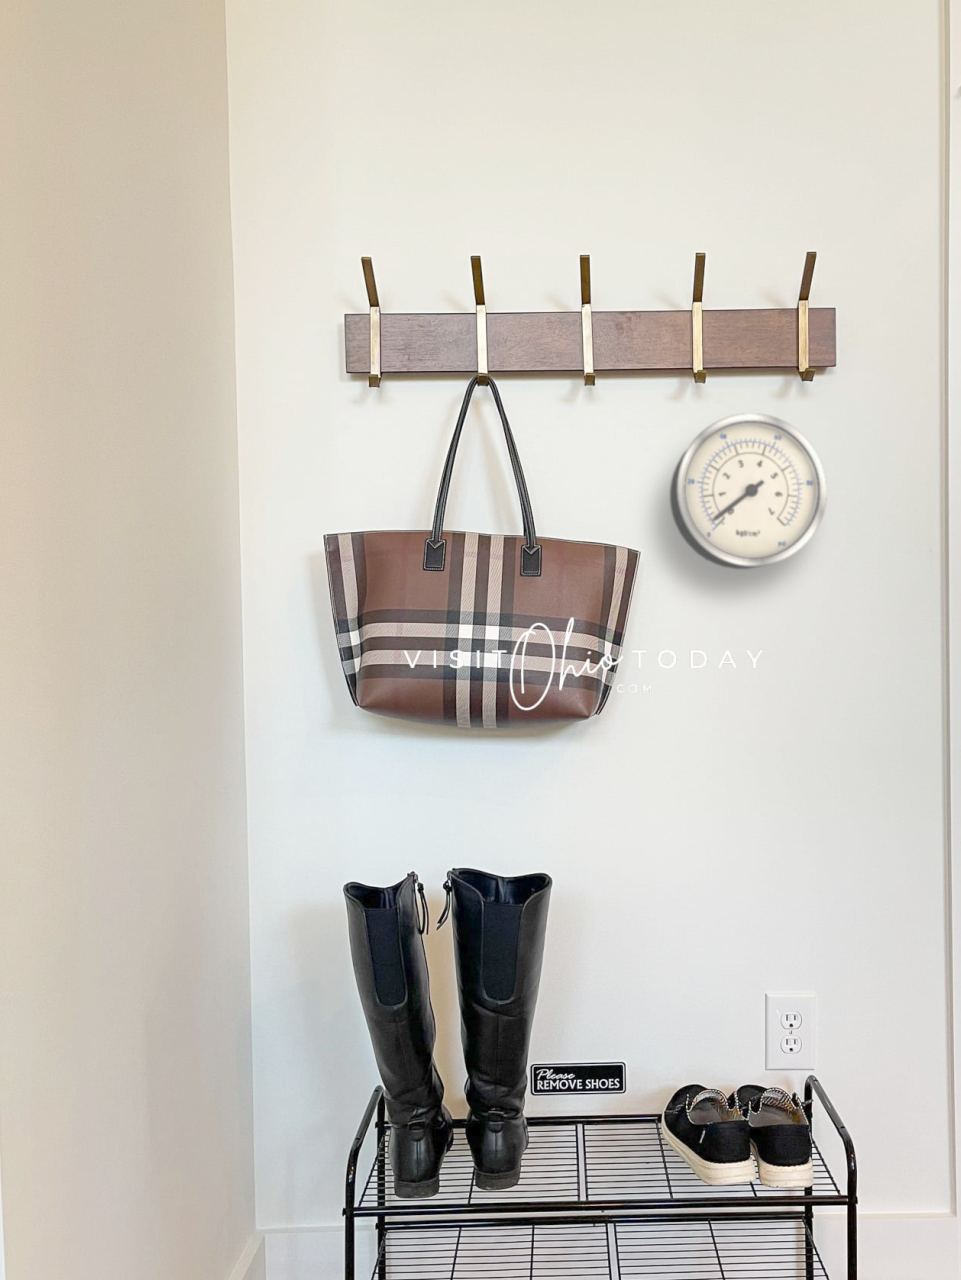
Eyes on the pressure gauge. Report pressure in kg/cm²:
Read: 0.2 kg/cm²
